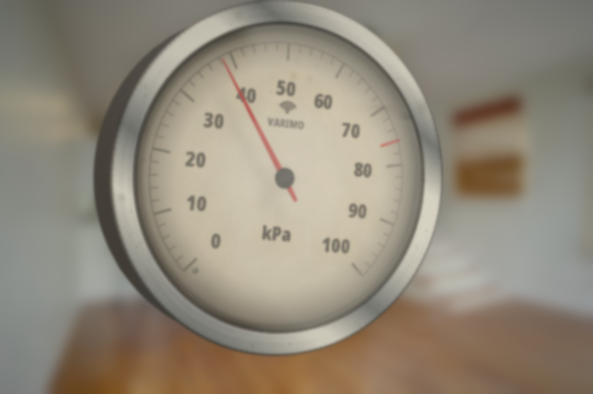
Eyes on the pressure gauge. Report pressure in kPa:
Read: 38 kPa
